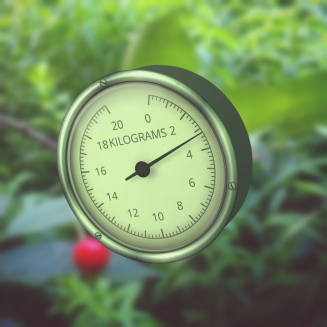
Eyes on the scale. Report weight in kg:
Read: 3.2 kg
